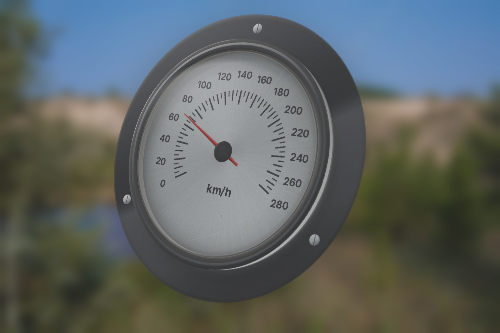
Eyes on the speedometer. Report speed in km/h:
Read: 70 km/h
